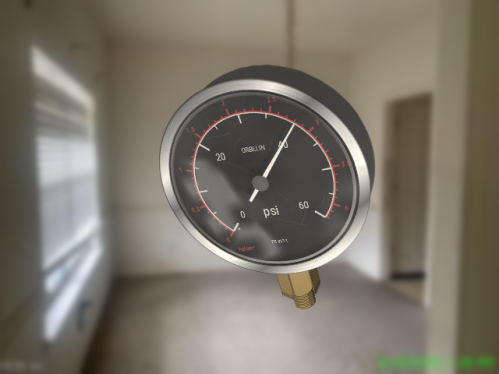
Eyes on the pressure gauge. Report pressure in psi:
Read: 40 psi
